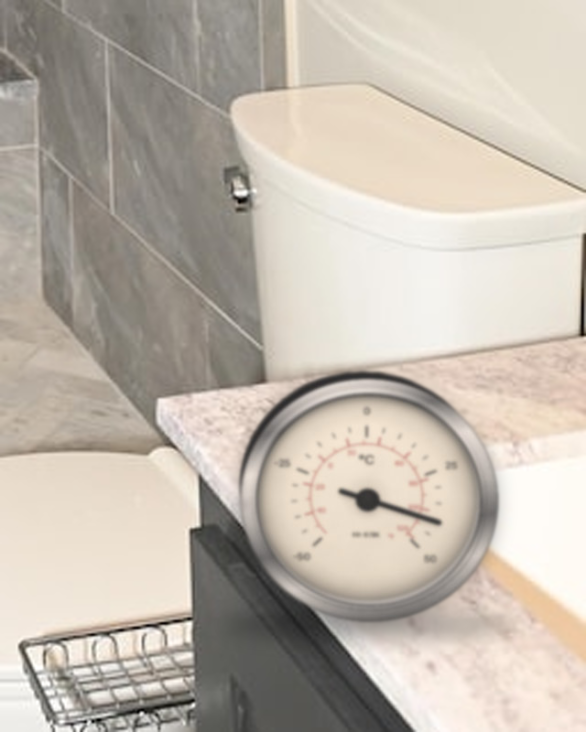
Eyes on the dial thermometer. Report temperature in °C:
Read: 40 °C
